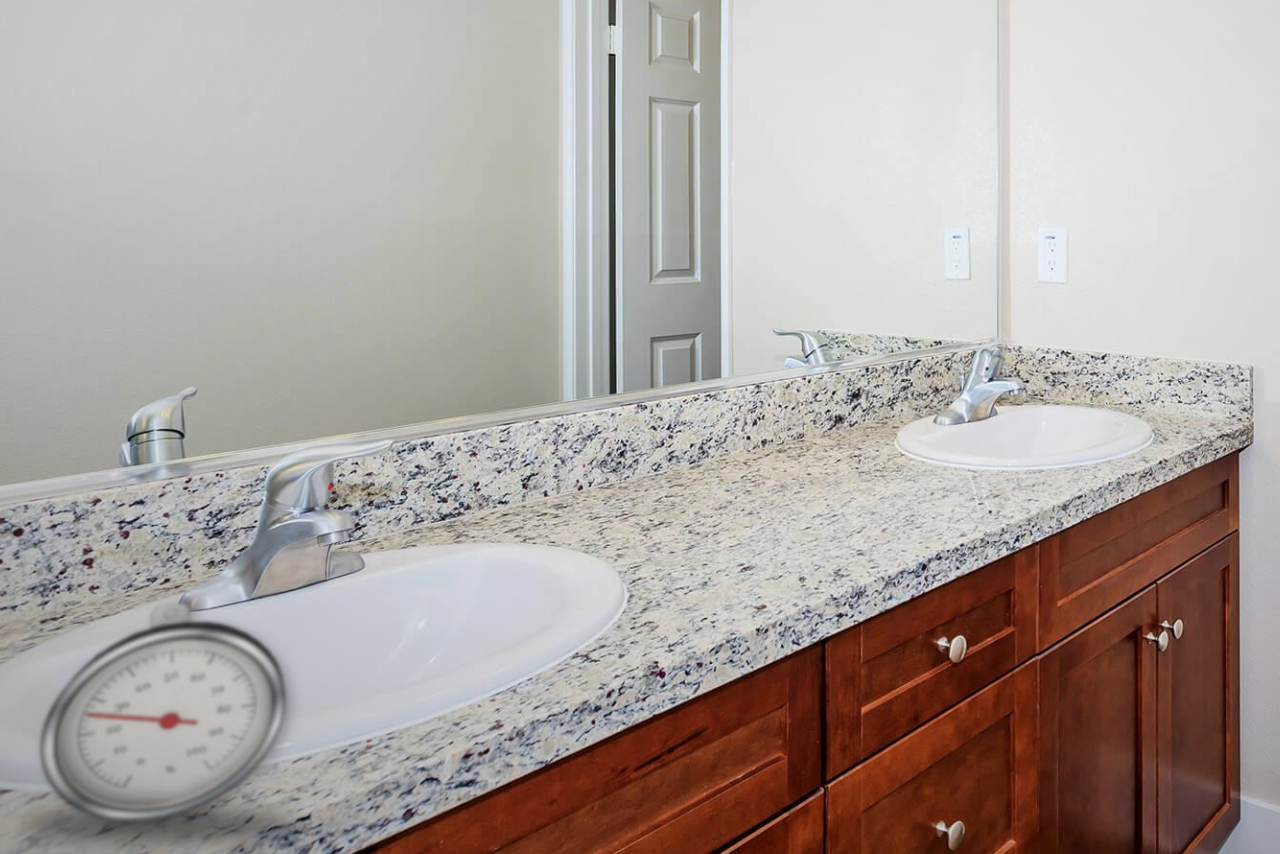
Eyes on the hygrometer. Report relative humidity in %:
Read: 26 %
